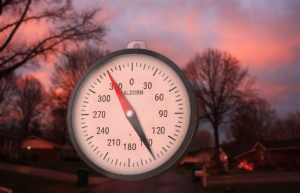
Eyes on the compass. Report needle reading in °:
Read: 330 °
